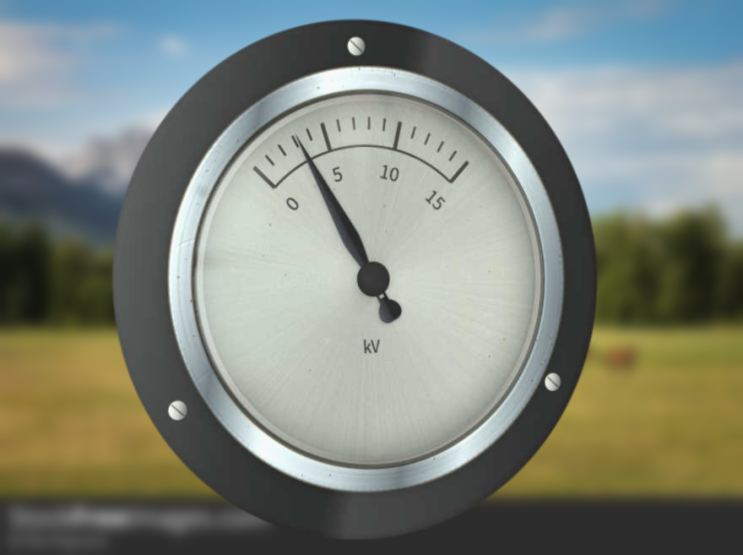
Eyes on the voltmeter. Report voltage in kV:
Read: 3 kV
